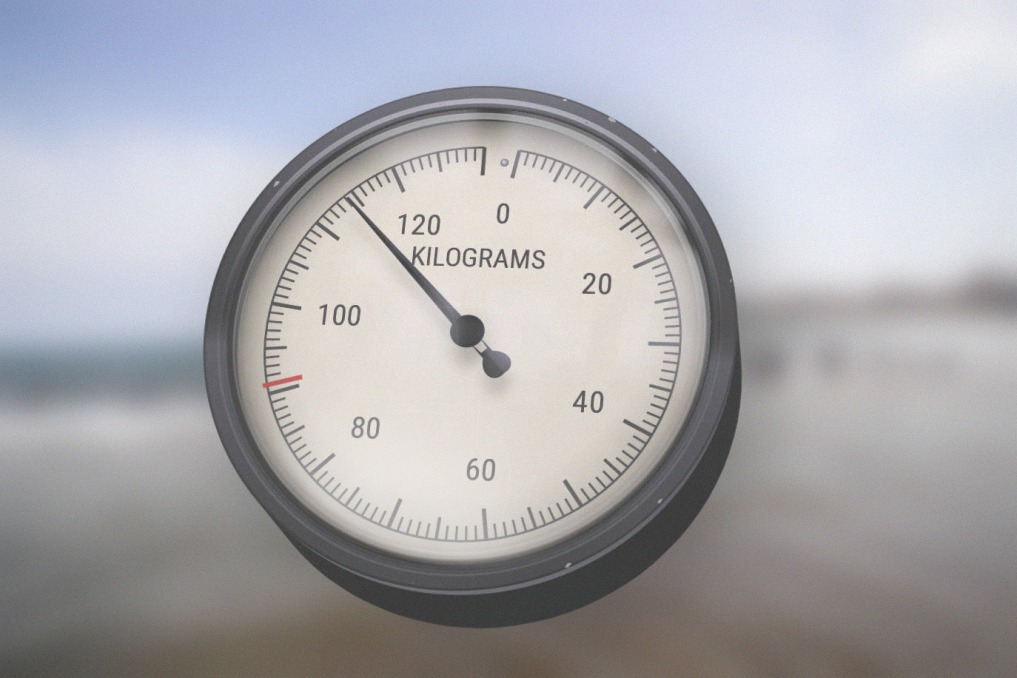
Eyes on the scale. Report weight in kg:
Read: 114 kg
